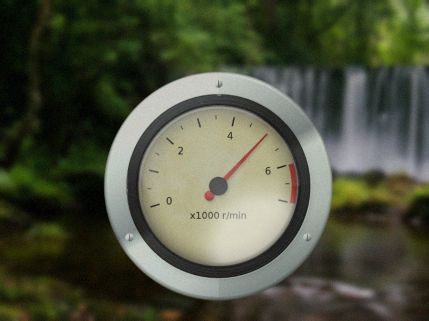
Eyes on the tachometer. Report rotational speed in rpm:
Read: 5000 rpm
